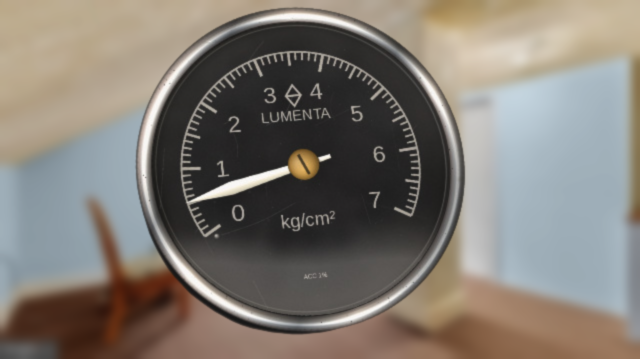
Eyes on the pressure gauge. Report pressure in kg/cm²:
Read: 0.5 kg/cm²
